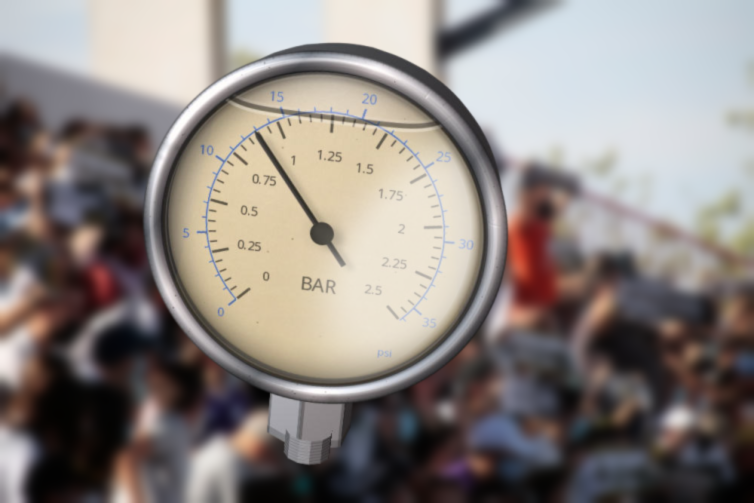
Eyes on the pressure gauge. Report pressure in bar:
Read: 0.9 bar
